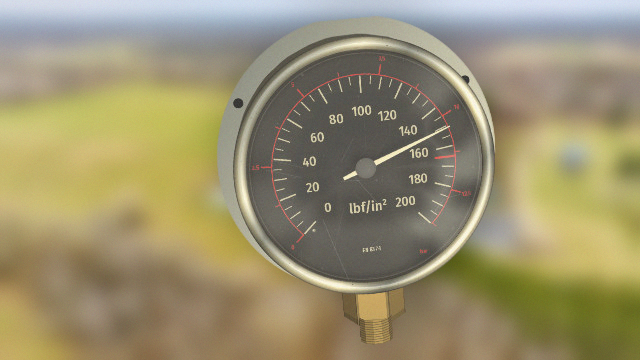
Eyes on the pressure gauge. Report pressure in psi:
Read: 150 psi
